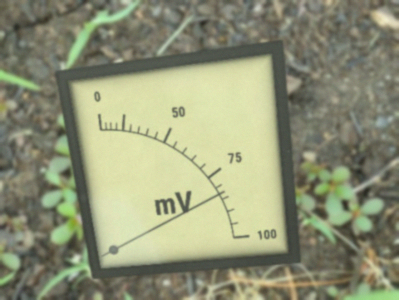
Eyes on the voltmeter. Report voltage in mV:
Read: 82.5 mV
